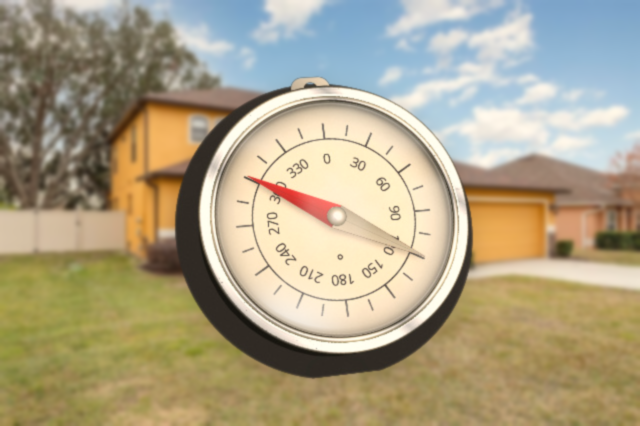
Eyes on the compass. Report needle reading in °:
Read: 300 °
